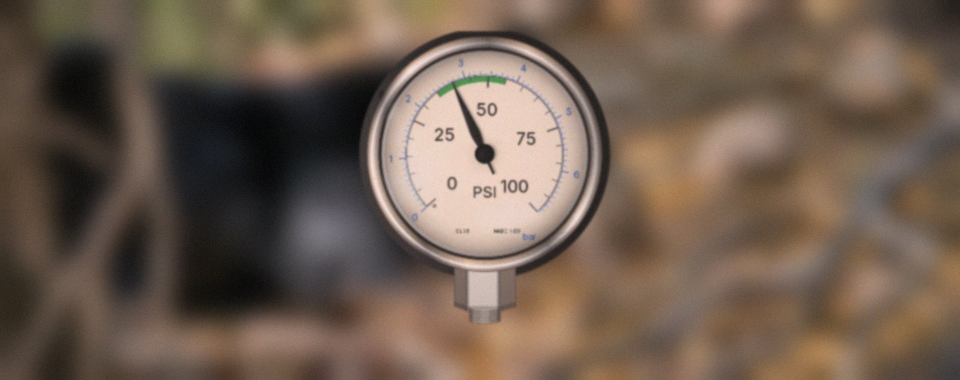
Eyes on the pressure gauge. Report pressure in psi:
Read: 40 psi
